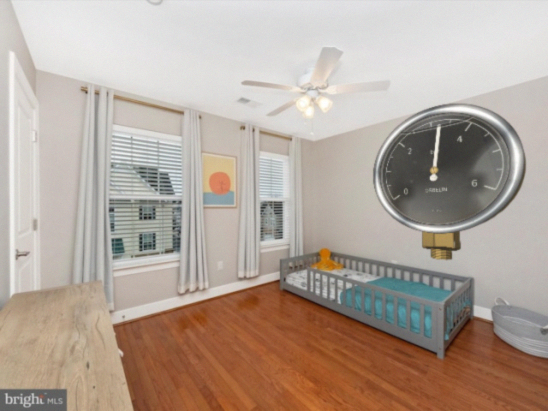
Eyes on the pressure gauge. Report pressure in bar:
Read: 3.25 bar
